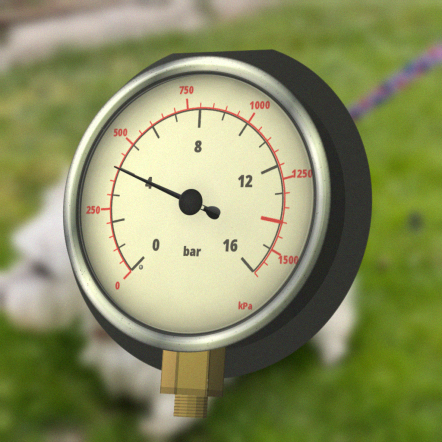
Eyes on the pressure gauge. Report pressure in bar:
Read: 4 bar
